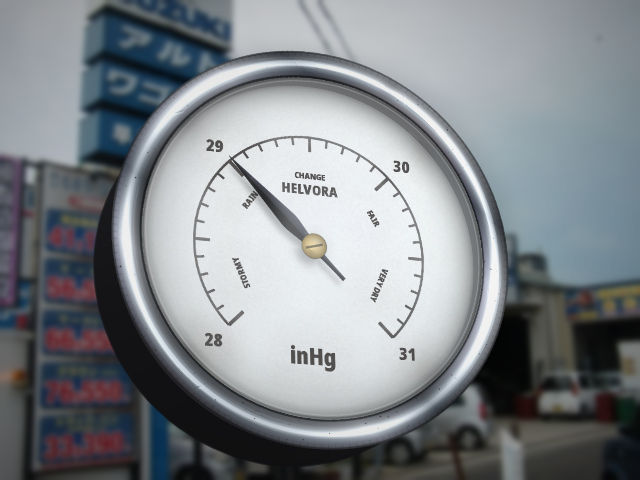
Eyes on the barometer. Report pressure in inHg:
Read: 29 inHg
